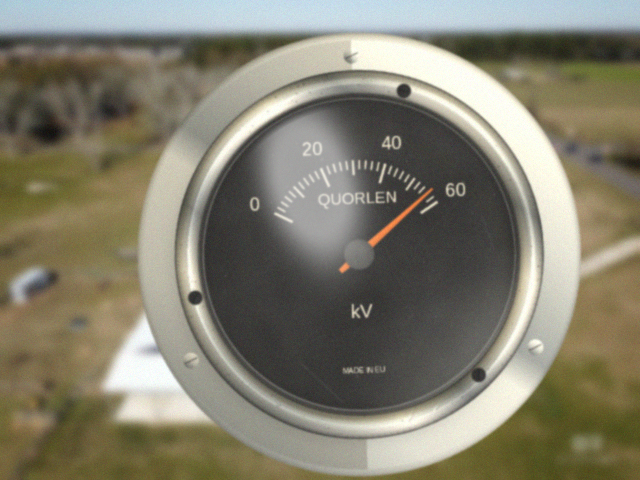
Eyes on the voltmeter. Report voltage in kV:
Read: 56 kV
